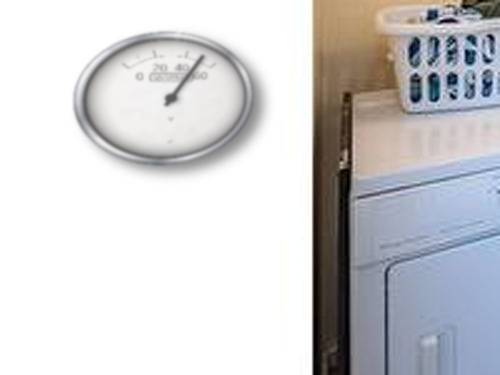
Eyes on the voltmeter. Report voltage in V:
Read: 50 V
